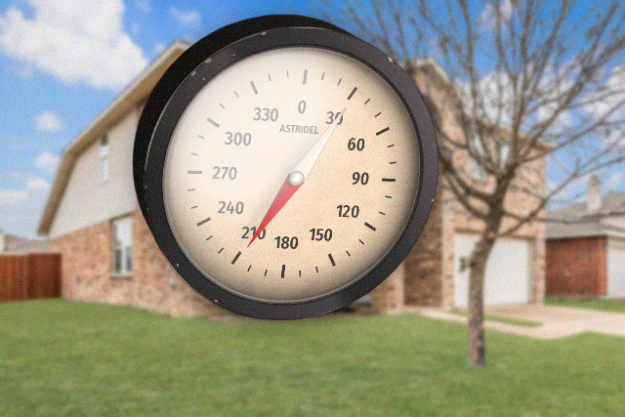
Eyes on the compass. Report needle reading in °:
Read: 210 °
